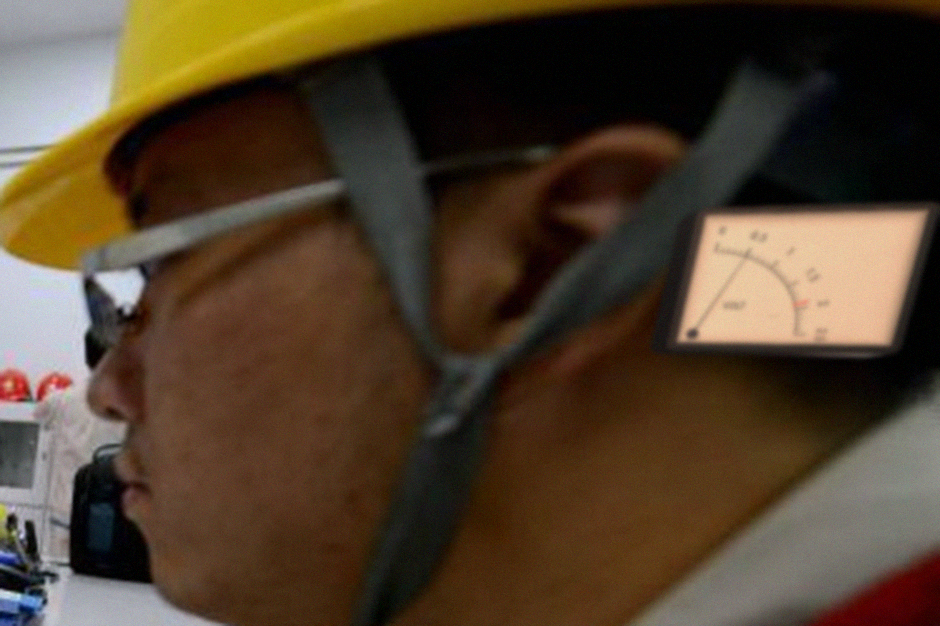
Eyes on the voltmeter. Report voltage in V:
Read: 0.5 V
